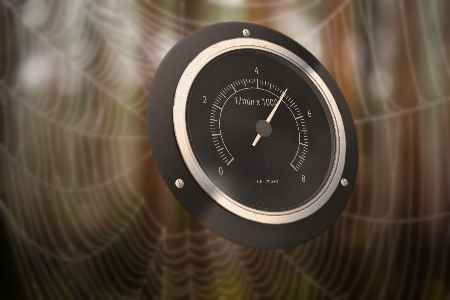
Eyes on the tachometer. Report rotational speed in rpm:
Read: 5000 rpm
